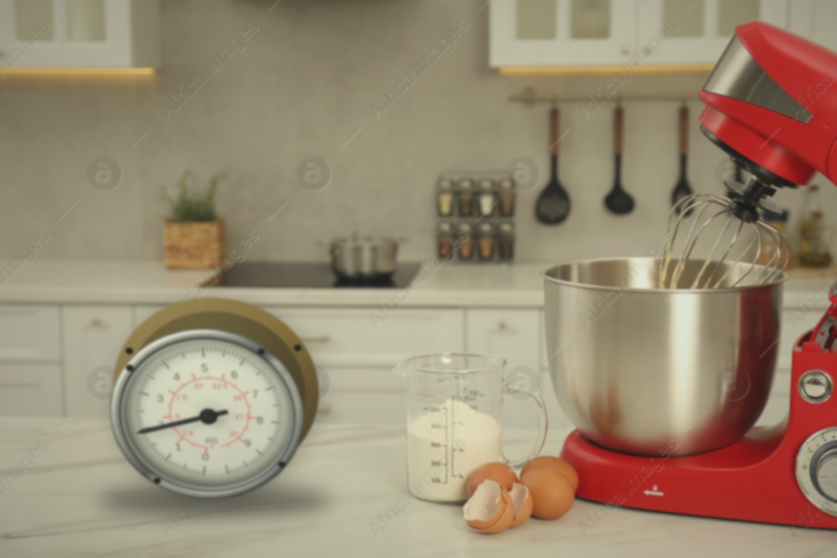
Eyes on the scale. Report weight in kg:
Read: 2 kg
